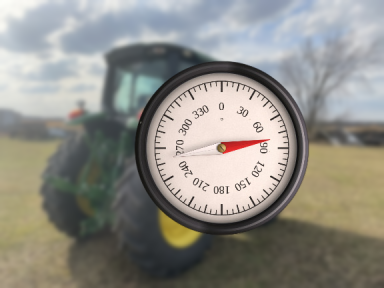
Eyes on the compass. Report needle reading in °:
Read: 80 °
